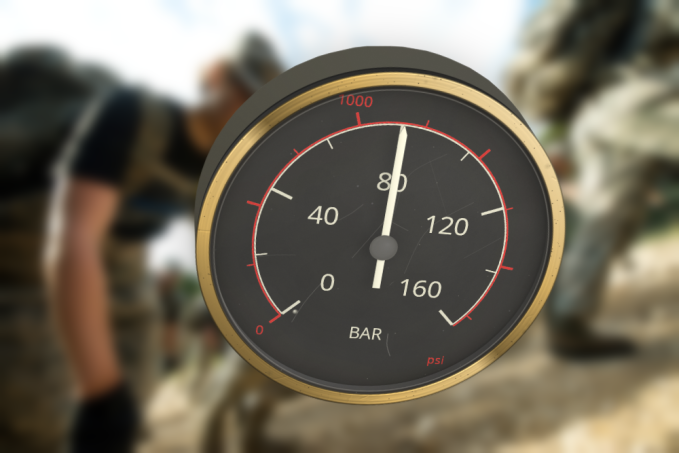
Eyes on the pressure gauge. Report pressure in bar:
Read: 80 bar
